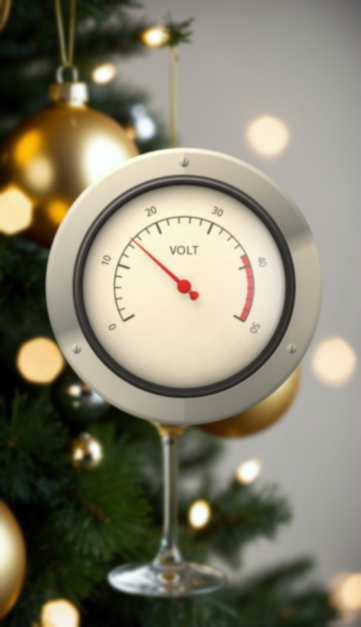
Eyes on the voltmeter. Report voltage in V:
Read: 15 V
